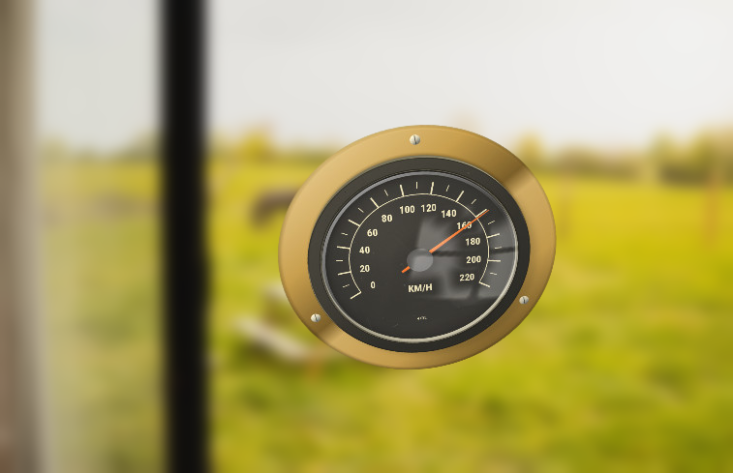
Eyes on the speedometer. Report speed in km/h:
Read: 160 km/h
